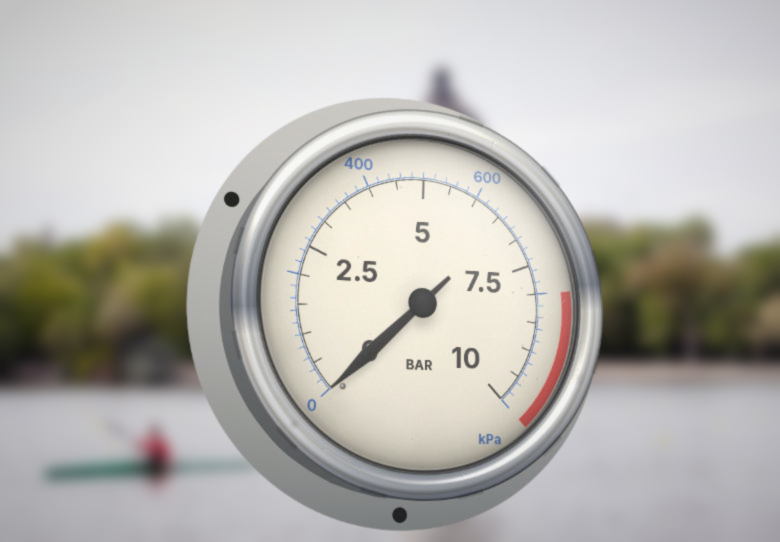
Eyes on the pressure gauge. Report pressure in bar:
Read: 0 bar
